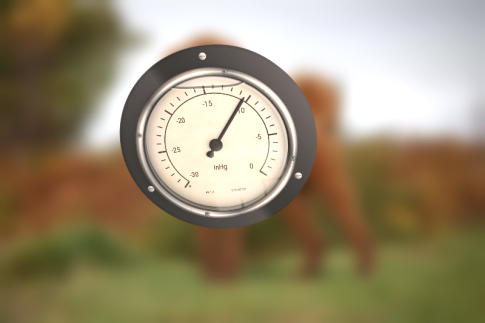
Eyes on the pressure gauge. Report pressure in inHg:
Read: -10.5 inHg
